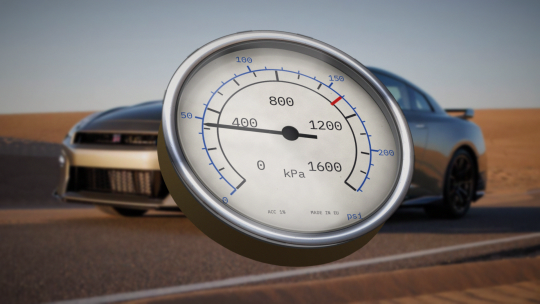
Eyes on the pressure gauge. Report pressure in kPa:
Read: 300 kPa
